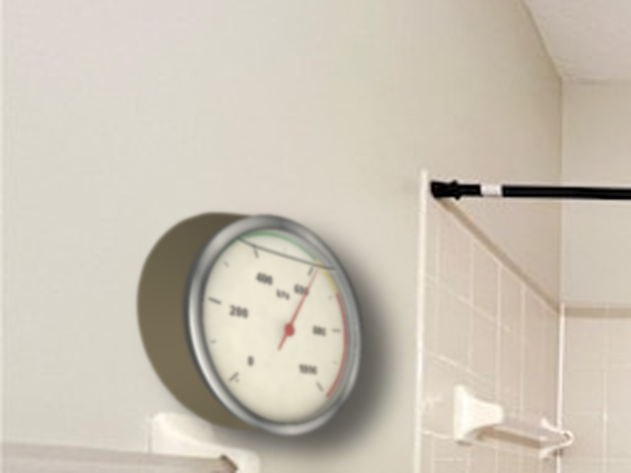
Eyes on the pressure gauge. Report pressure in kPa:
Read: 600 kPa
